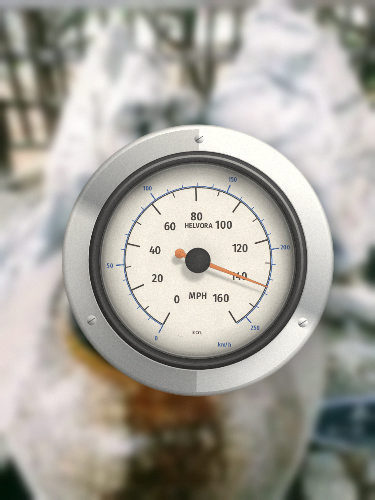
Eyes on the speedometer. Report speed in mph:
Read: 140 mph
